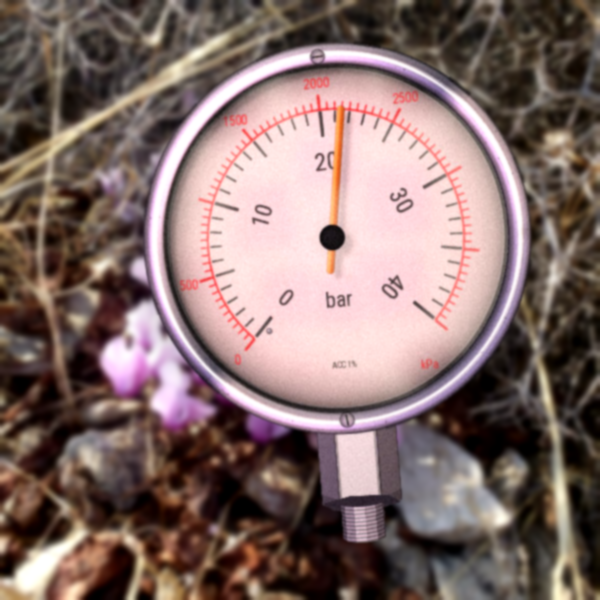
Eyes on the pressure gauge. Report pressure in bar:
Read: 21.5 bar
